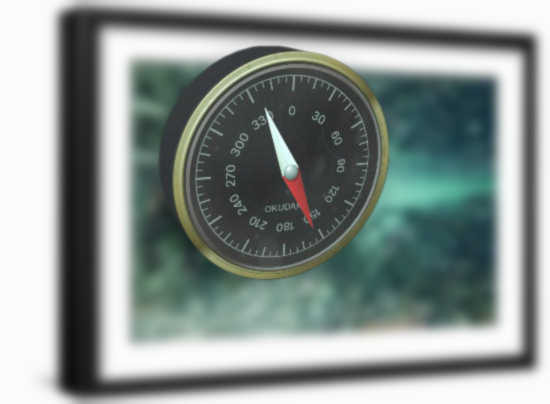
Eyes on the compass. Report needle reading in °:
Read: 155 °
